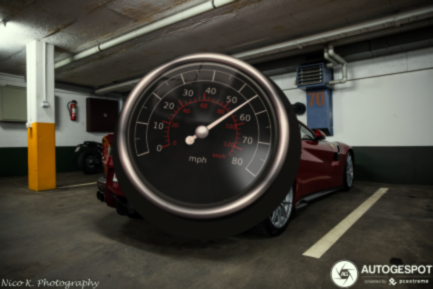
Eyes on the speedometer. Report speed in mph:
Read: 55 mph
